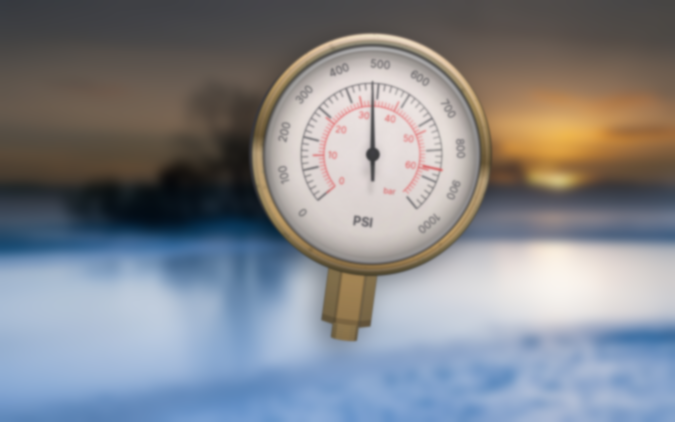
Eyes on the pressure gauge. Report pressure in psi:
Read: 480 psi
